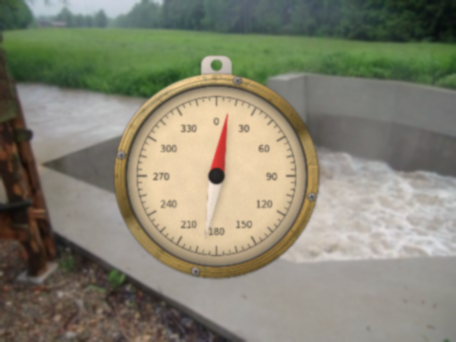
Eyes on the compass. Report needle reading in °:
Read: 10 °
